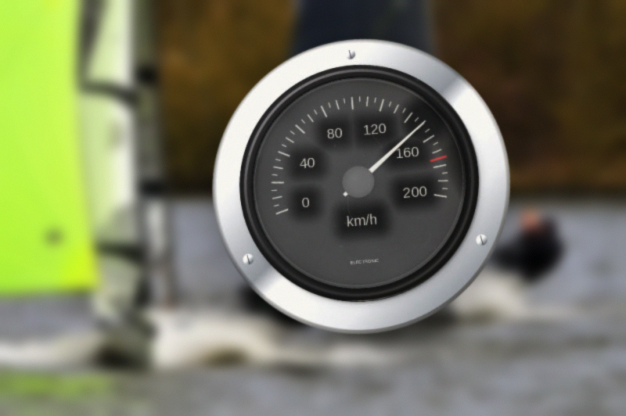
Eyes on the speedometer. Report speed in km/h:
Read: 150 km/h
